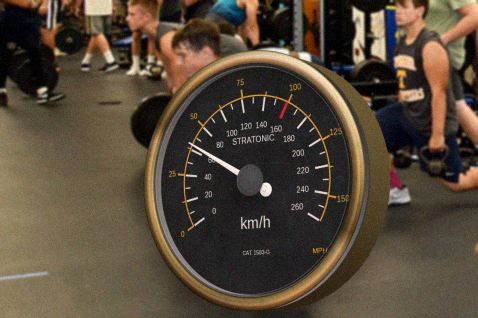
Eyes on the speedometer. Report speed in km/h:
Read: 65 km/h
